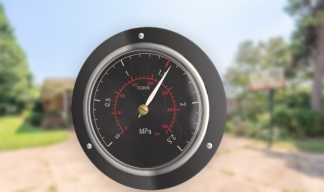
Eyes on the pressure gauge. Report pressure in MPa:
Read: 1.55 MPa
